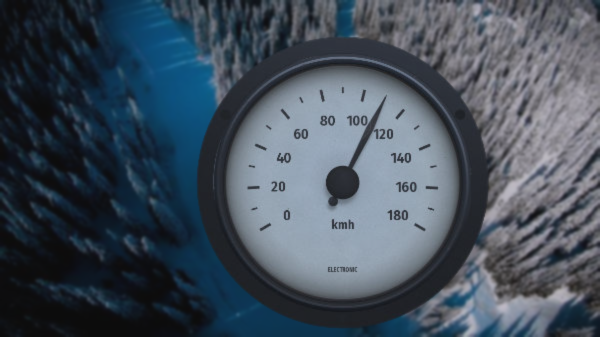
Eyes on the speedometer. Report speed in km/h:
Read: 110 km/h
